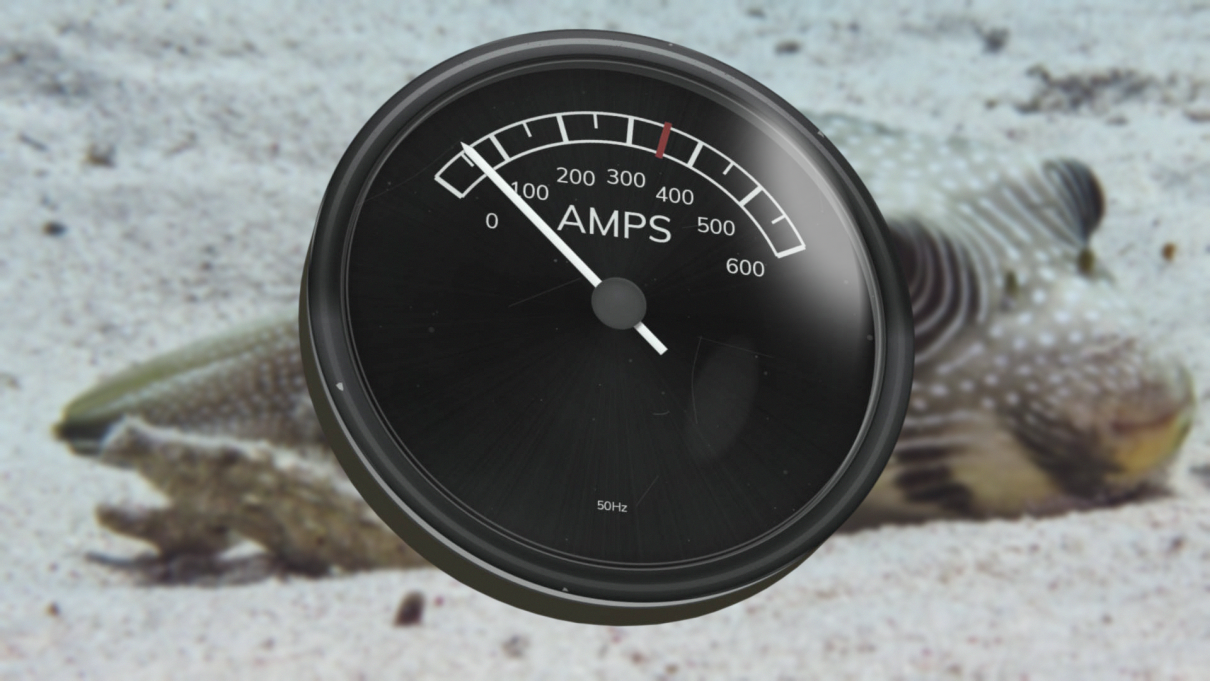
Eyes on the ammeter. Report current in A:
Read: 50 A
